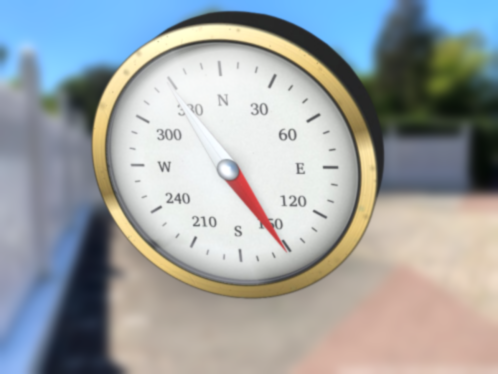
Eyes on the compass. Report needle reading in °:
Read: 150 °
